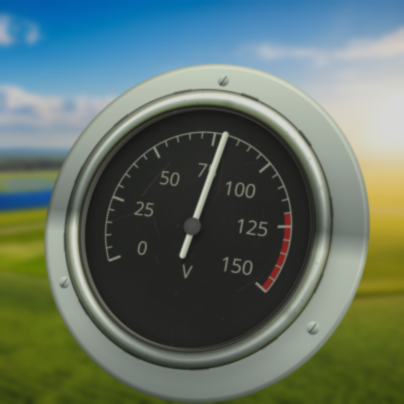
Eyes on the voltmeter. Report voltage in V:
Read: 80 V
